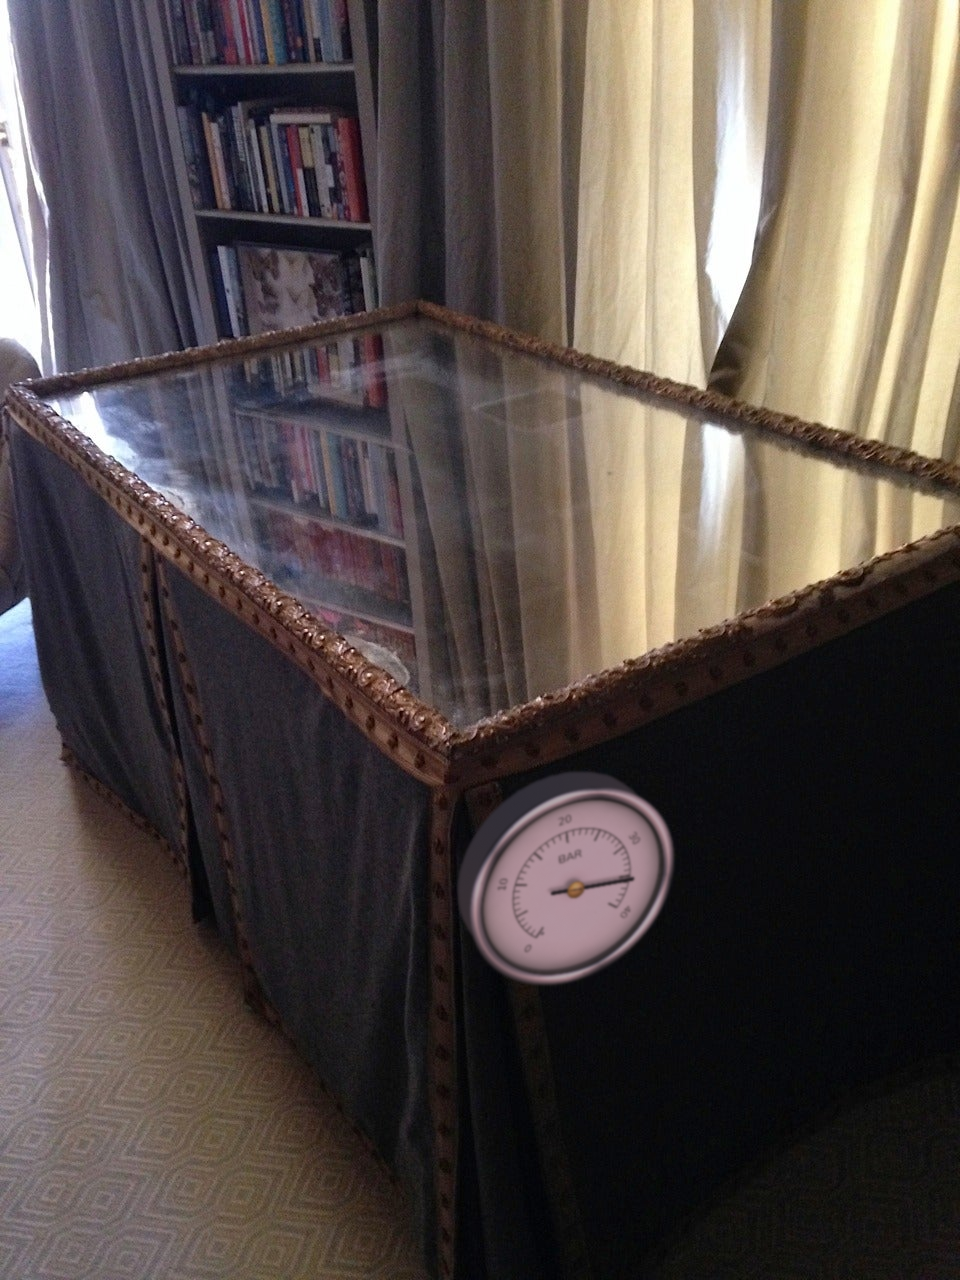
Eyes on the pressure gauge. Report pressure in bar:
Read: 35 bar
